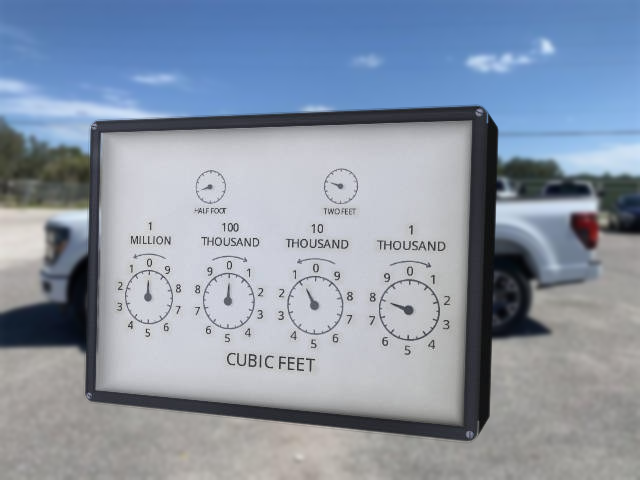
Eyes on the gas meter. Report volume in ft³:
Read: 800 ft³
